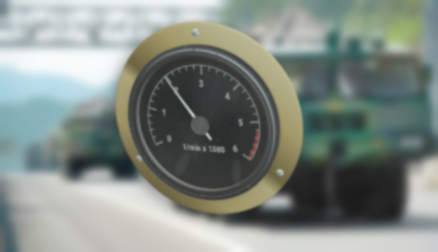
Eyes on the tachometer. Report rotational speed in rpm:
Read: 2000 rpm
